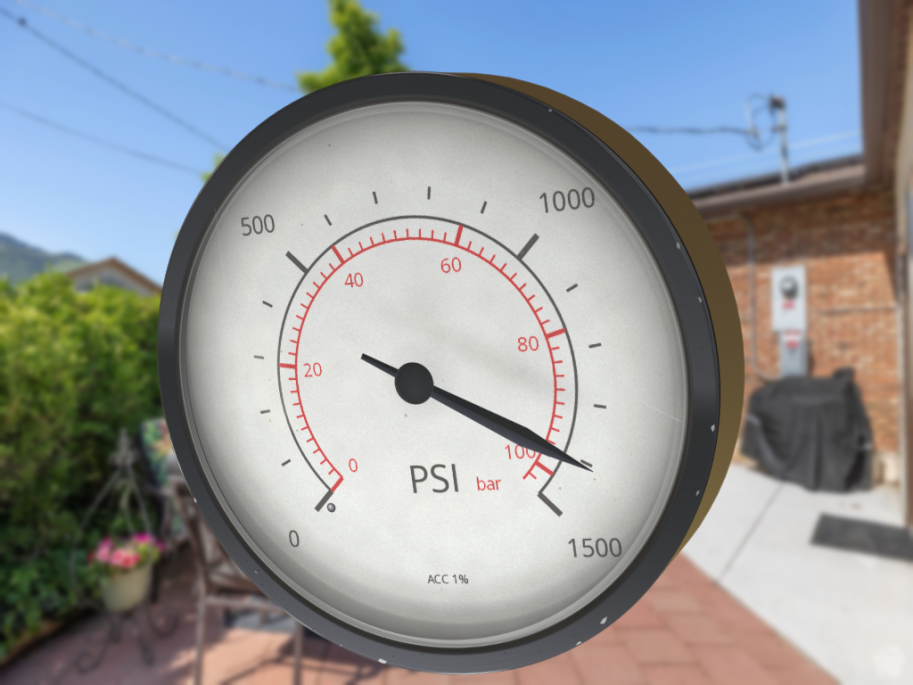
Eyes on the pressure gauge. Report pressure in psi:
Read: 1400 psi
